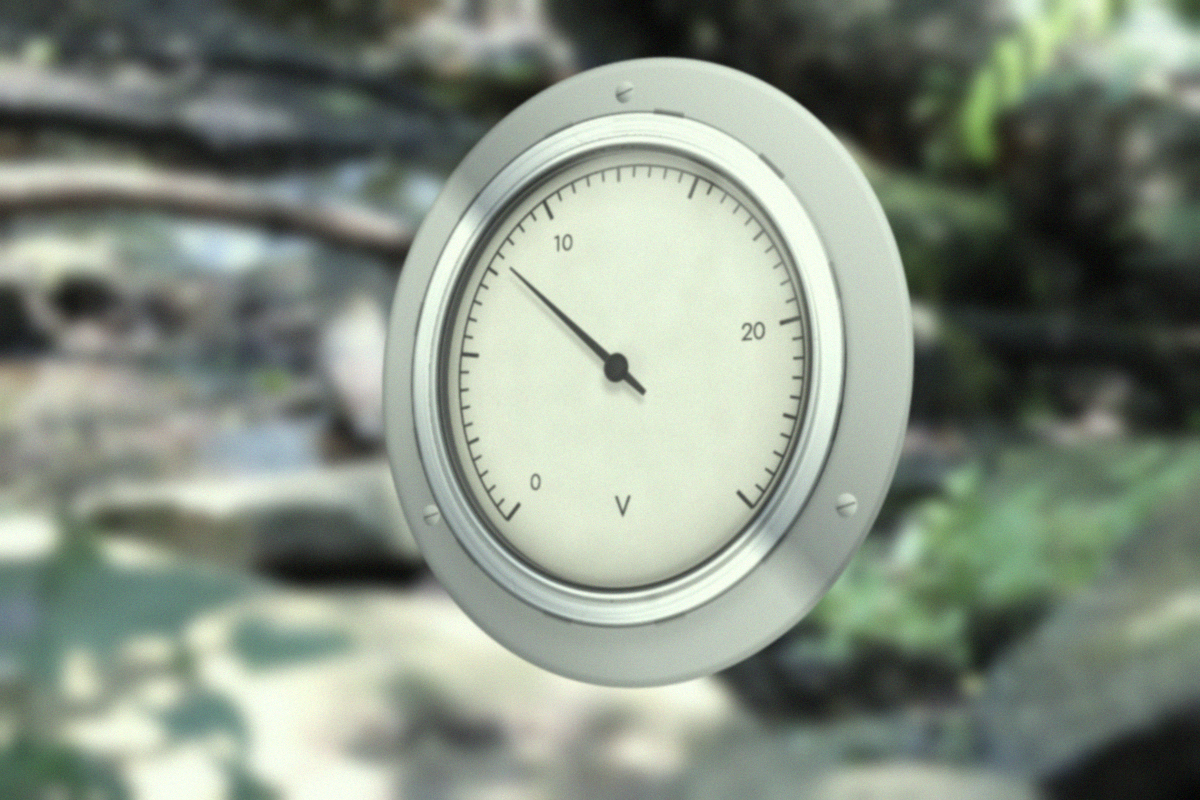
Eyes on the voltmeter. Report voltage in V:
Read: 8 V
